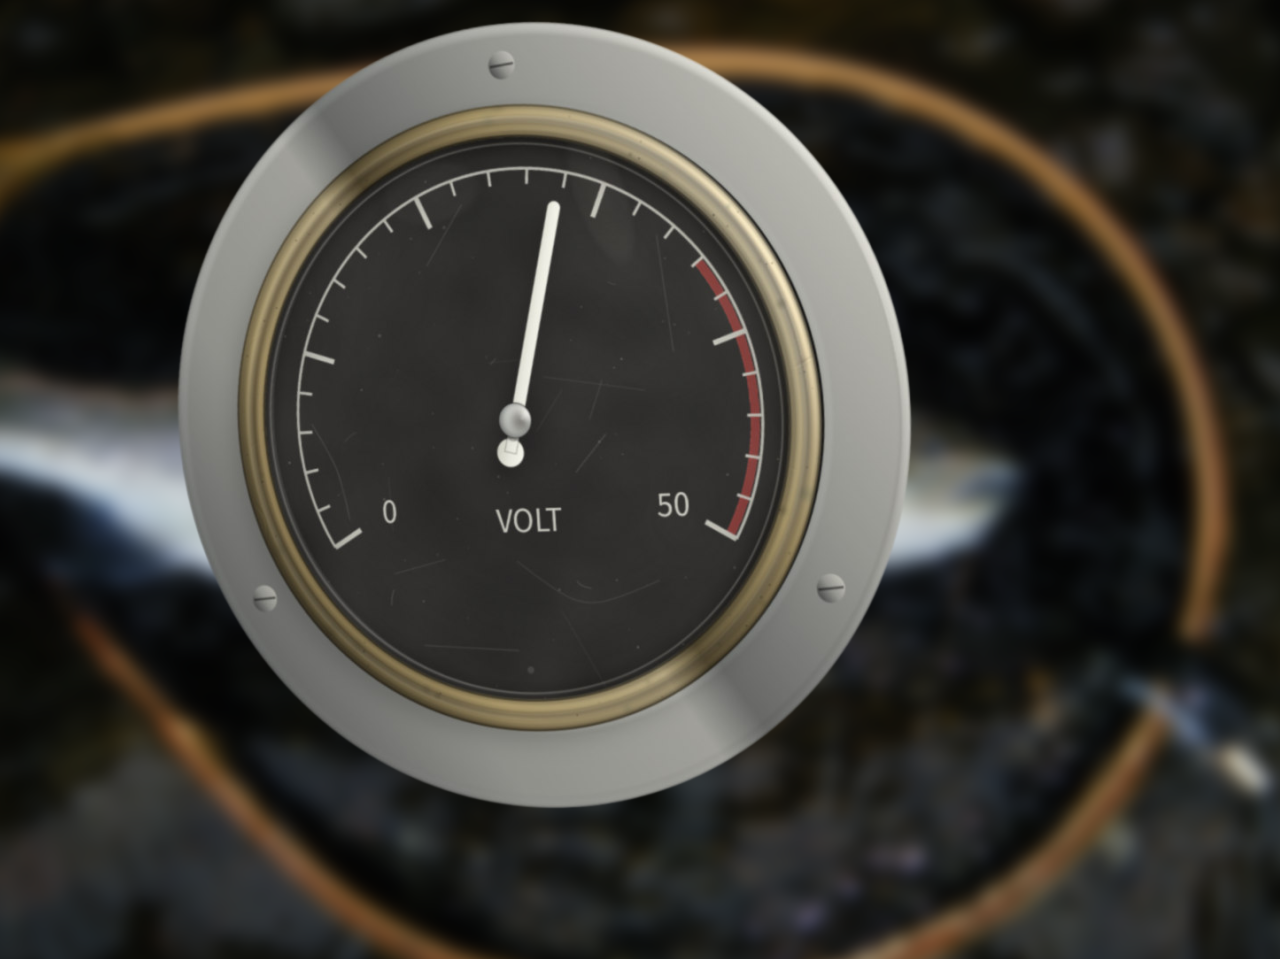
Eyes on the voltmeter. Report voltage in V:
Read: 28 V
